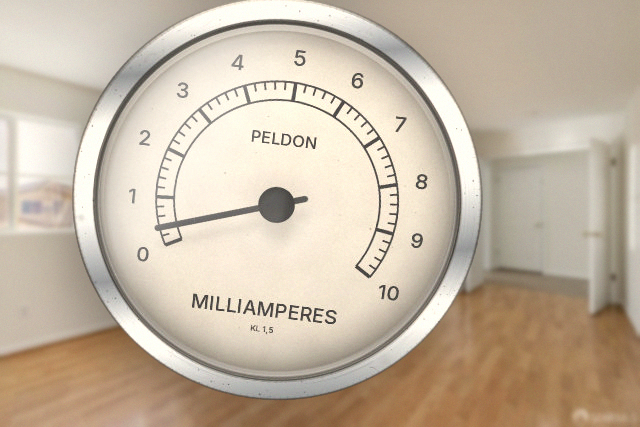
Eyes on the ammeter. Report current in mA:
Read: 0.4 mA
